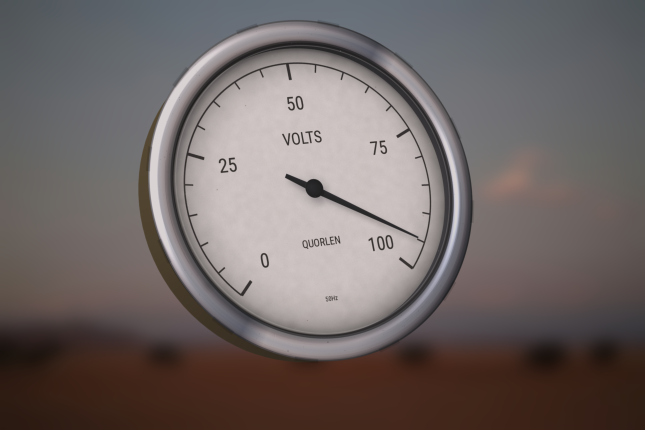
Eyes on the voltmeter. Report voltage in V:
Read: 95 V
